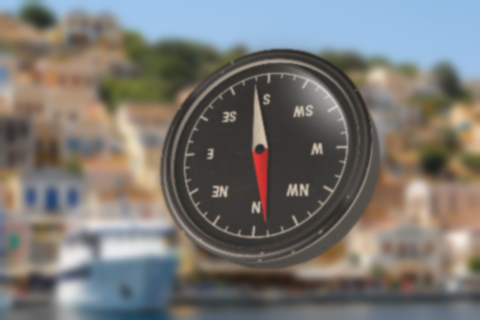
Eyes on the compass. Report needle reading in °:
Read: 350 °
